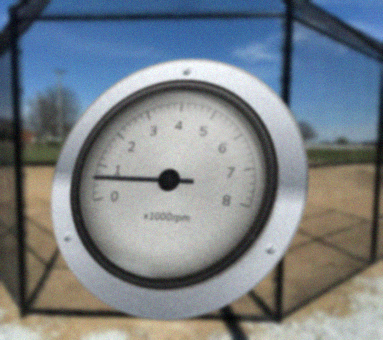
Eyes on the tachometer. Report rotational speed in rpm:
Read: 600 rpm
